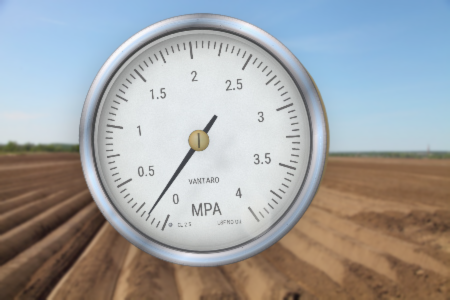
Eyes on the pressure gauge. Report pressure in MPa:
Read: 0.15 MPa
